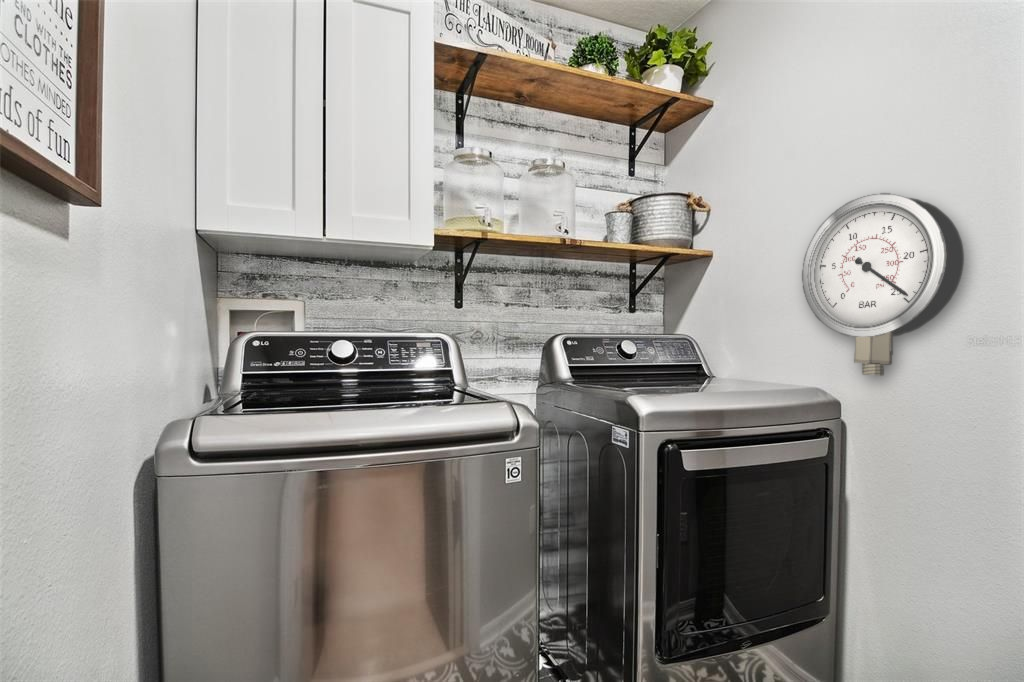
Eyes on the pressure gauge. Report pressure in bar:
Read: 24.5 bar
